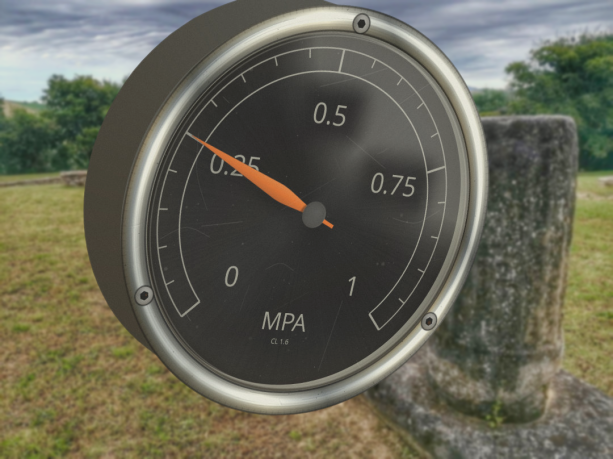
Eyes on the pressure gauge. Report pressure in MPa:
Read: 0.25 MPa
